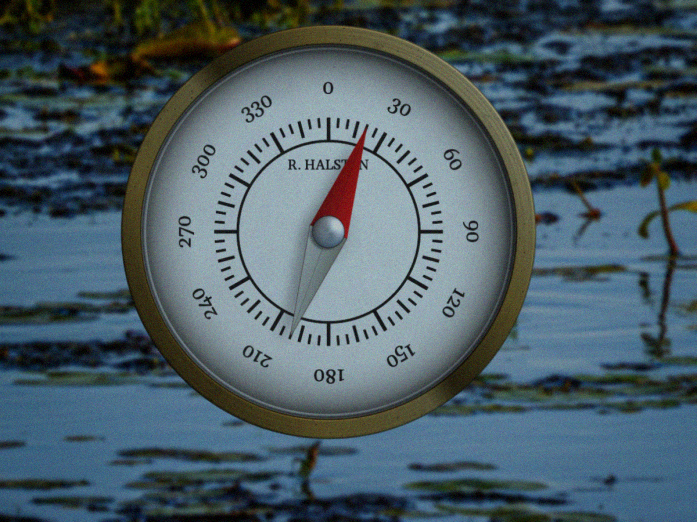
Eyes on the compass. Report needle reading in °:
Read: 20 °
